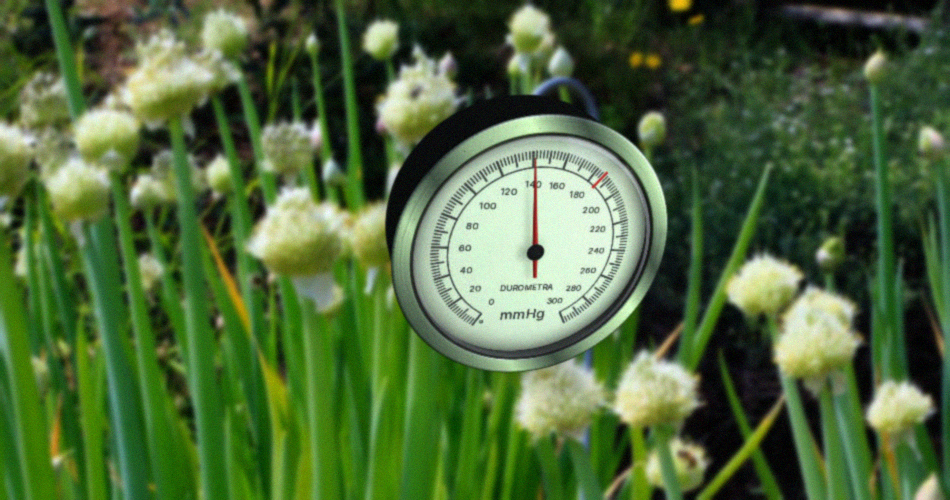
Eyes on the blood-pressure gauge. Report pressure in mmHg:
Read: 140 mmHg
